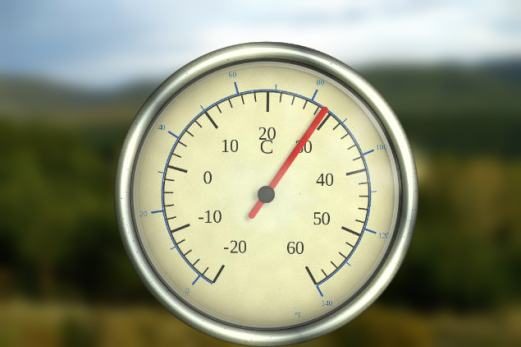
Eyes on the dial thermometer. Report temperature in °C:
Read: 29 °C
